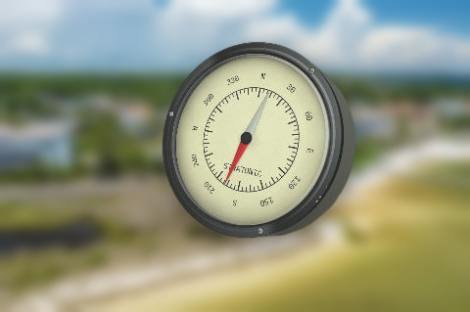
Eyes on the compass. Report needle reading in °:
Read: 195 °
